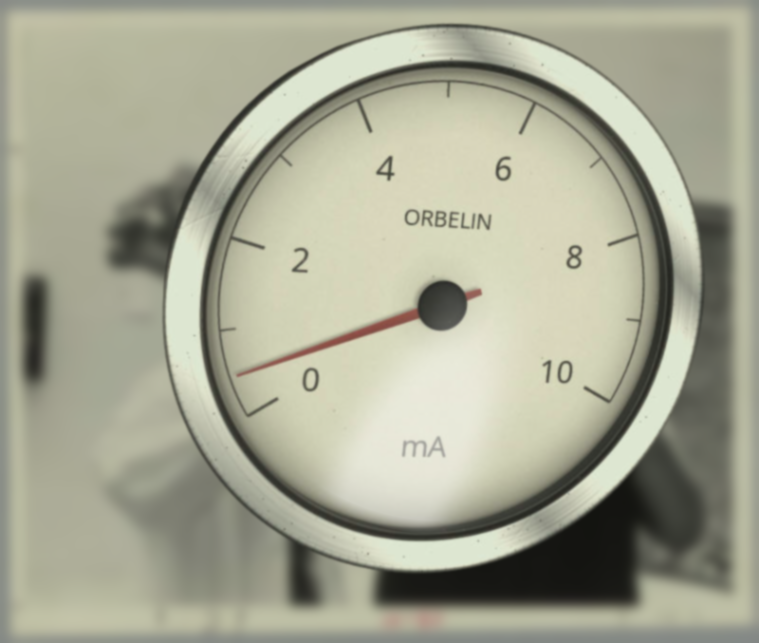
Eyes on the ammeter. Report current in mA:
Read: 0.5 mA
